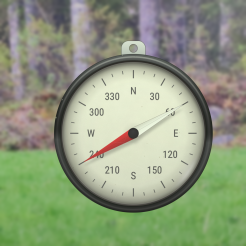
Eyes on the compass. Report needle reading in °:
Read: 240 °
